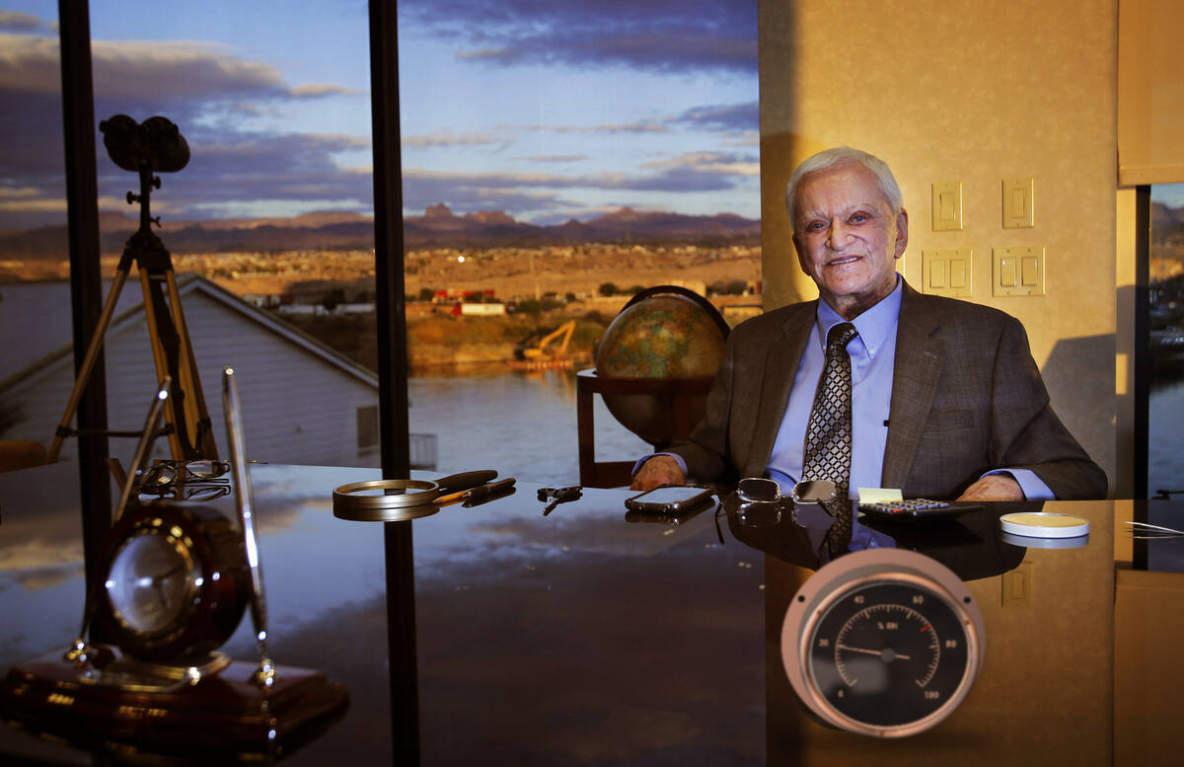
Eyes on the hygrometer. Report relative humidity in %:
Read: 20 %
